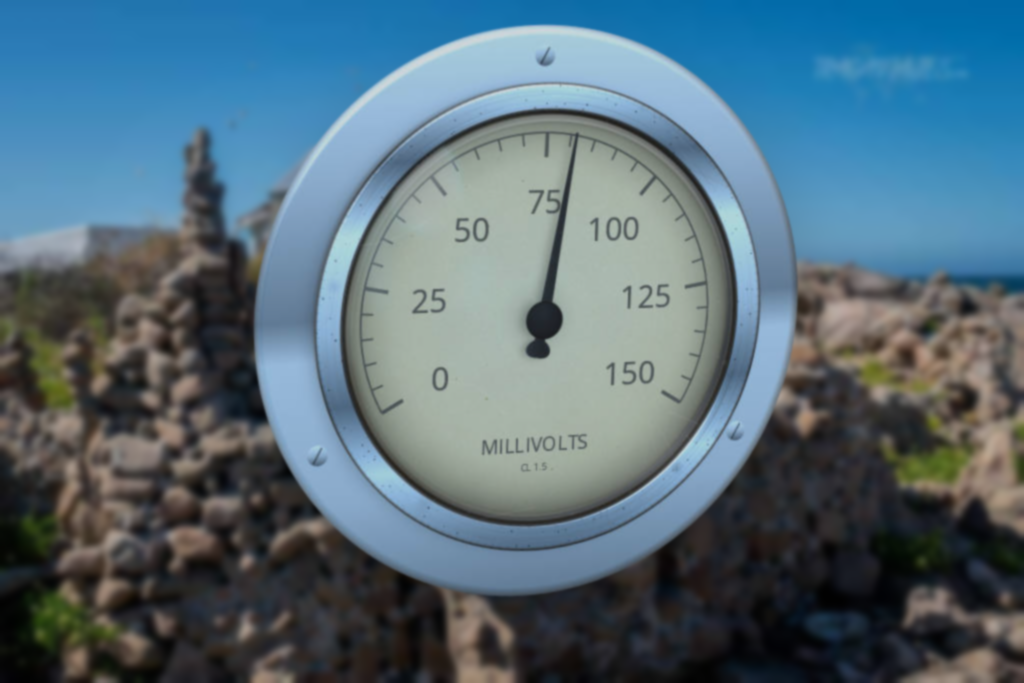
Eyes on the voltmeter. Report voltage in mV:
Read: 80 mV
